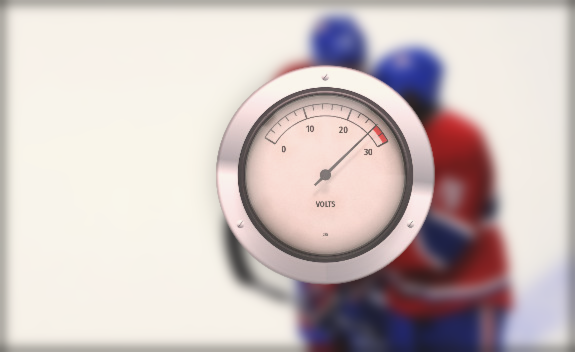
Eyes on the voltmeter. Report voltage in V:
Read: 26 V
